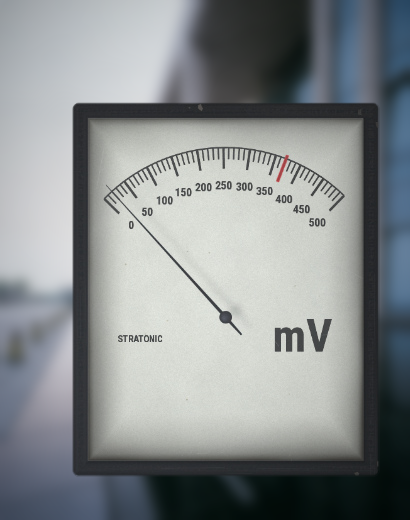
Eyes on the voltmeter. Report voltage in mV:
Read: 20 mV
